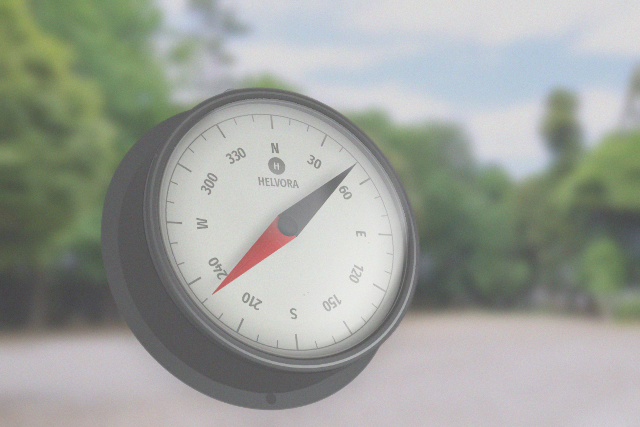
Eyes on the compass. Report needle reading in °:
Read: 230 °
